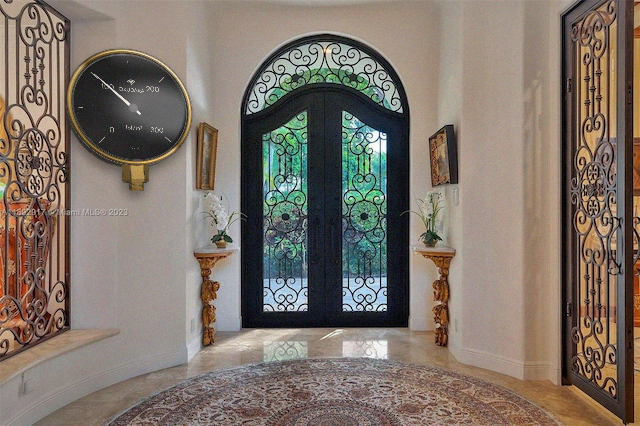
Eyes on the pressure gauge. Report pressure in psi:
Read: 100 psi
